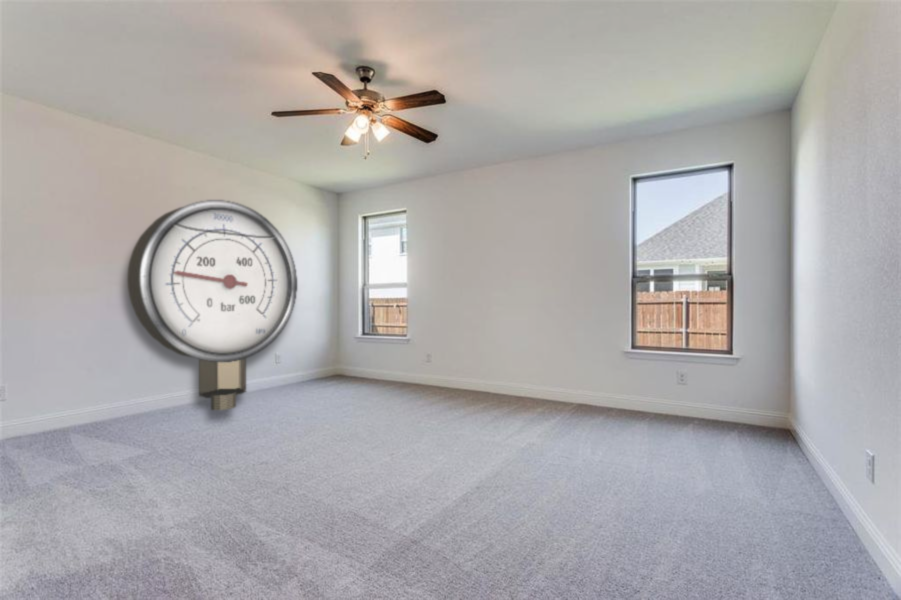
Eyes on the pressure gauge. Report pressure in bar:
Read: 125 bar
